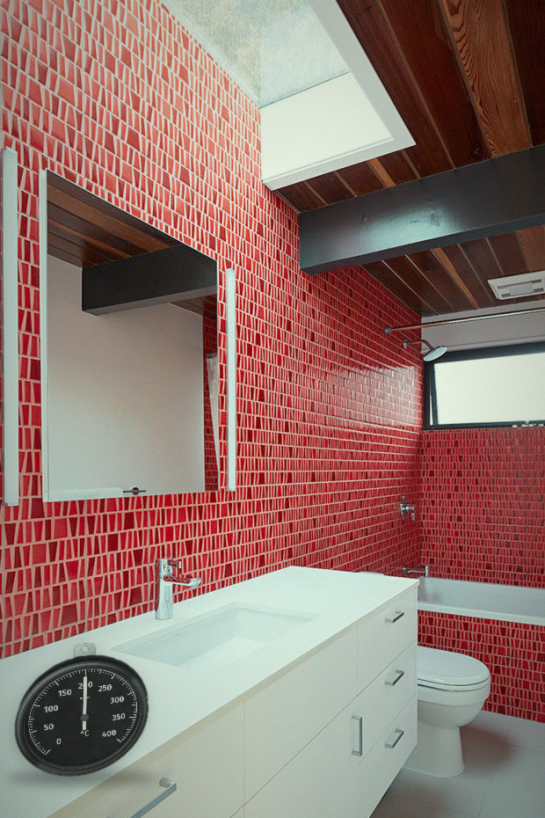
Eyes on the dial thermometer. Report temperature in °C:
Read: 200 °C
